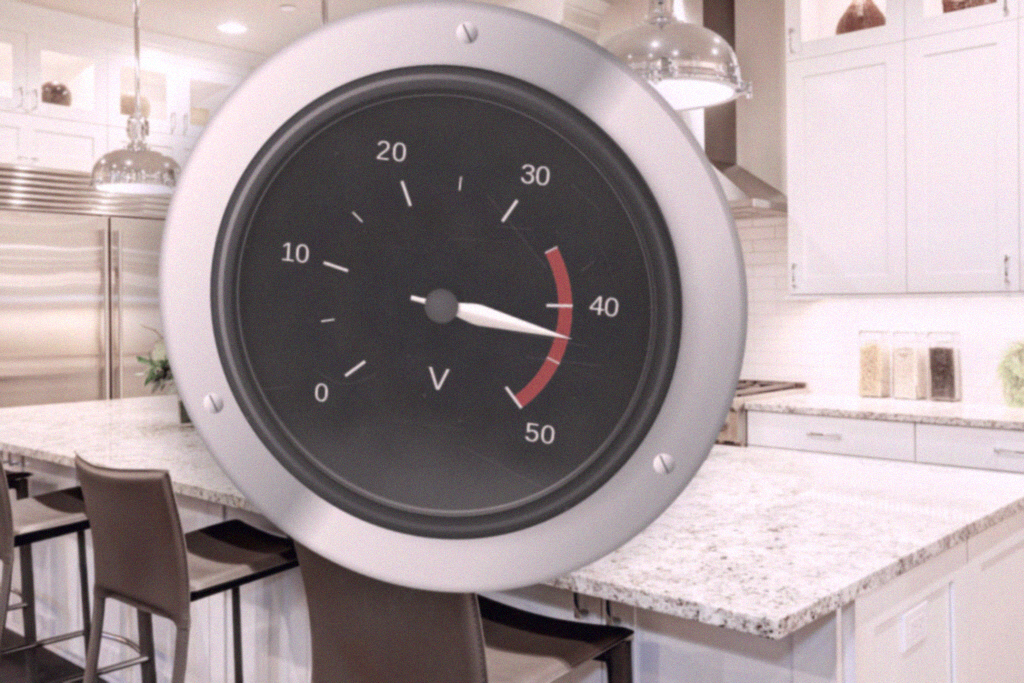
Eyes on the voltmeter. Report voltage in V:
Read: 42.5 V
